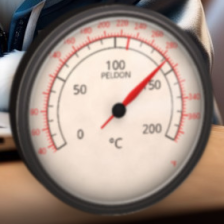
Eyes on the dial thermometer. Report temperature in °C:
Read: 140 °C
